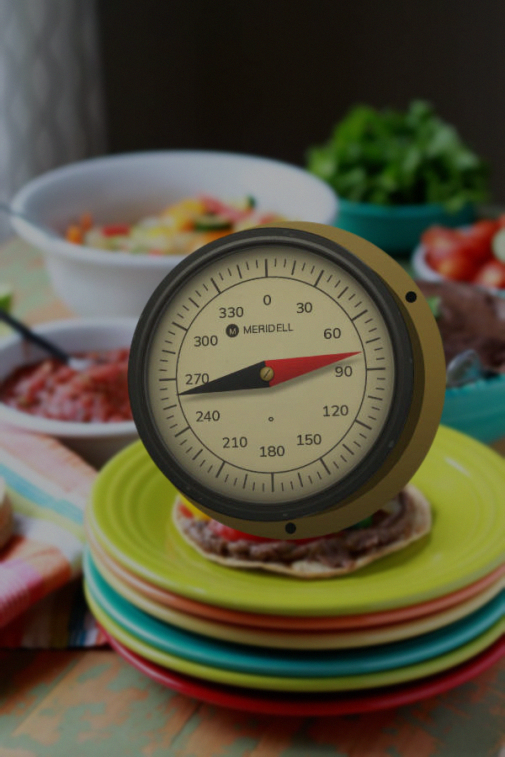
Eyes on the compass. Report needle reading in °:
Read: 80 °
